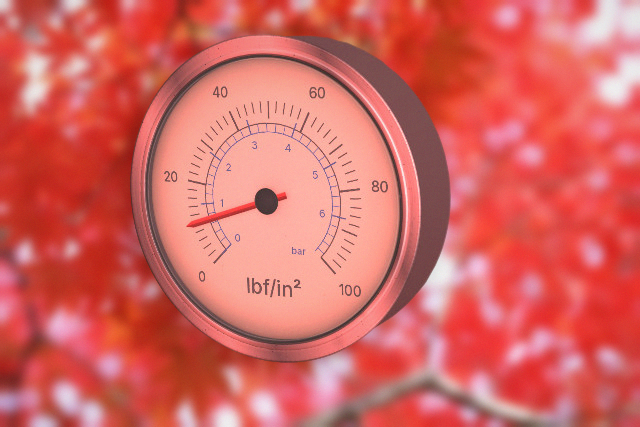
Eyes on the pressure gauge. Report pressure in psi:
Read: 10 psi
